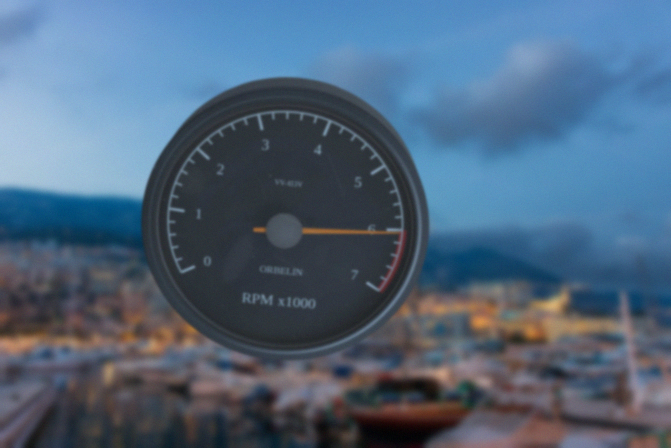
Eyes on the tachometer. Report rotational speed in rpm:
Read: 6000 rpm
